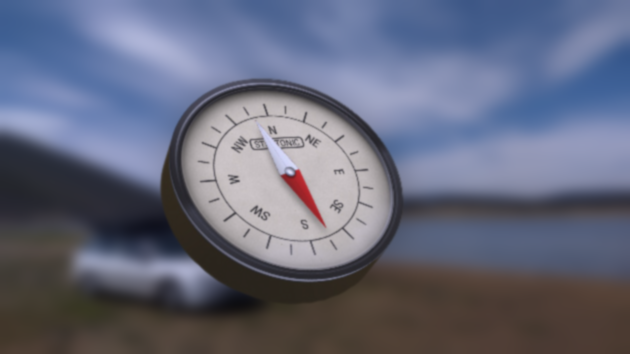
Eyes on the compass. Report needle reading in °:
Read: 165 °
